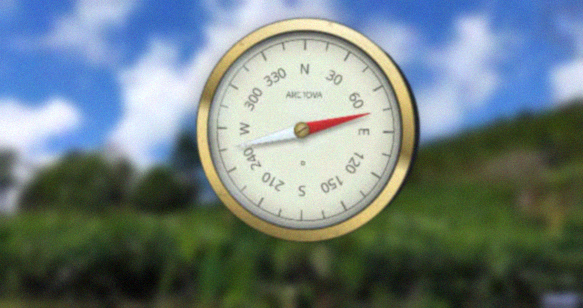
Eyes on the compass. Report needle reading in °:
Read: 75 °
